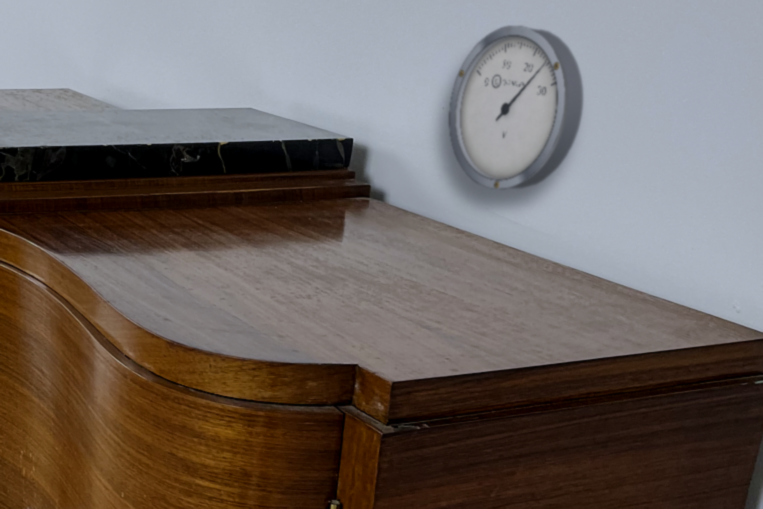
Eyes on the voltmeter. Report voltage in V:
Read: 25 V
